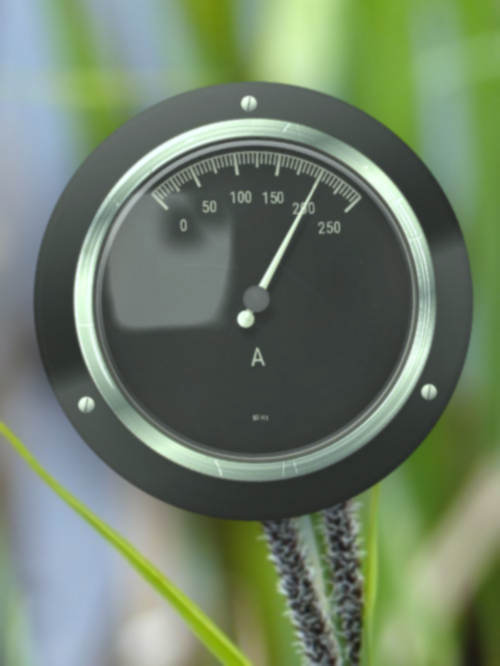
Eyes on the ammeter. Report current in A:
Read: 200 A
